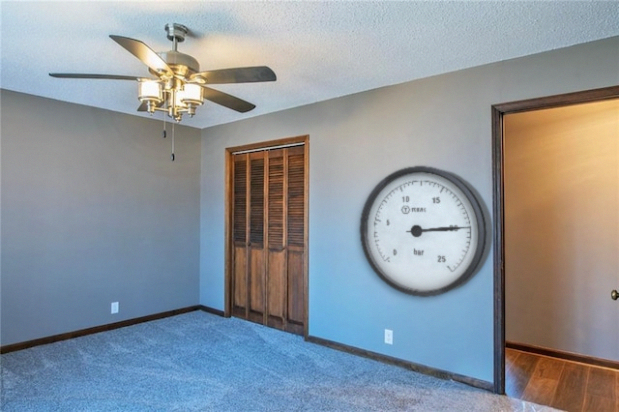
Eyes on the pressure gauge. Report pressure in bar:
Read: 20 bar
